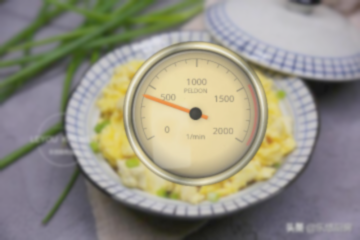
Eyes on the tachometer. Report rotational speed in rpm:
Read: 400 rpm
